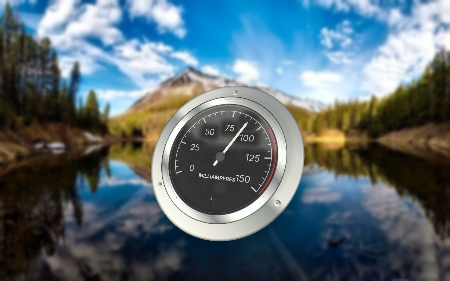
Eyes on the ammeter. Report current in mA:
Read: 90 mA
